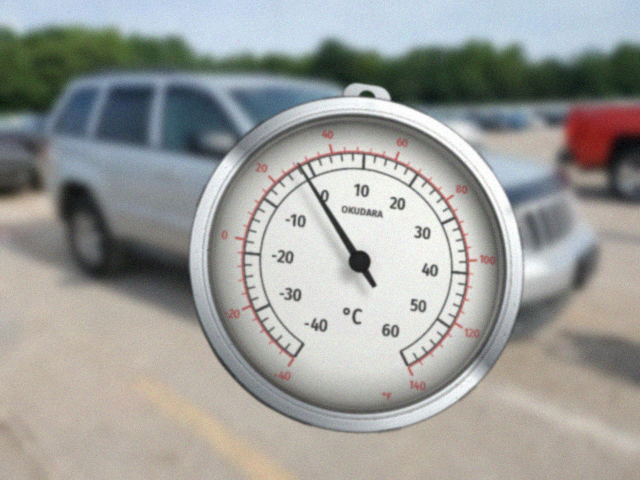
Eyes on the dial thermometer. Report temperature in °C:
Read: -2 °C
